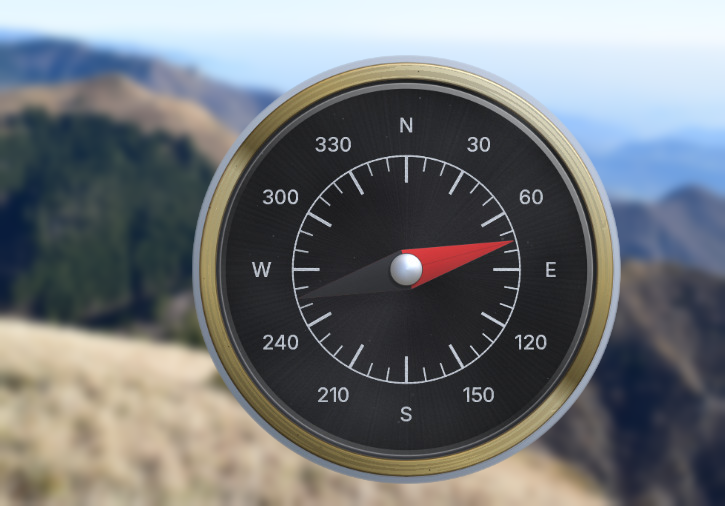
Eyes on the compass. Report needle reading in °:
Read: 75 °
